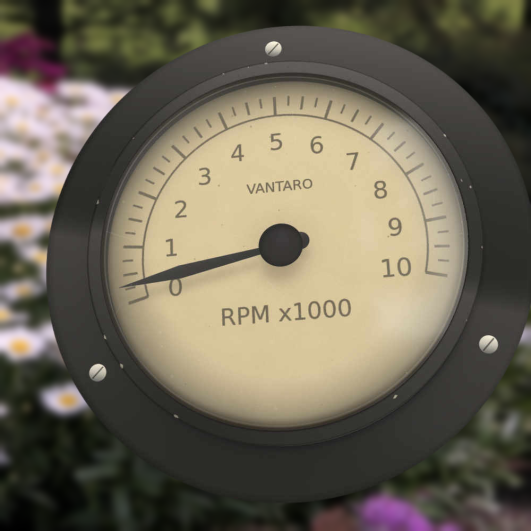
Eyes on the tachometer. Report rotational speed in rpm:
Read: 250 rpm
